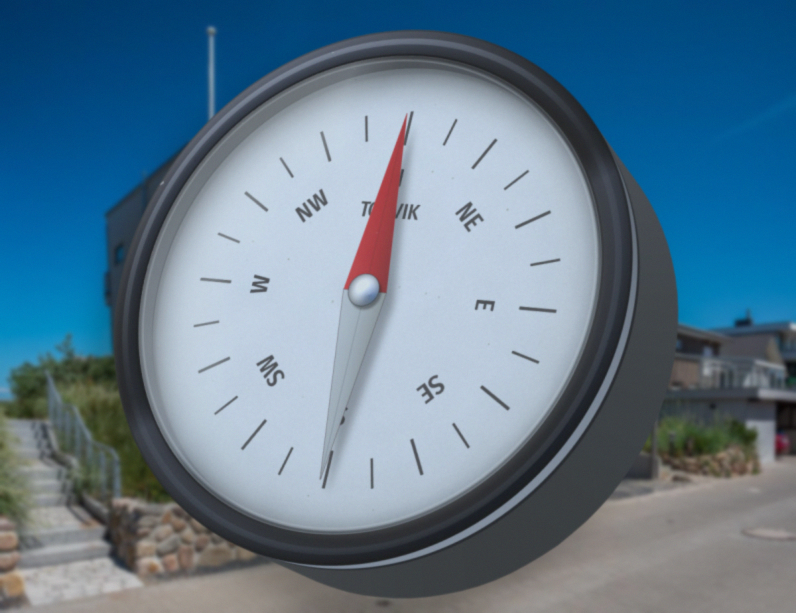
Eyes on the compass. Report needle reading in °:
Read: 0 °
